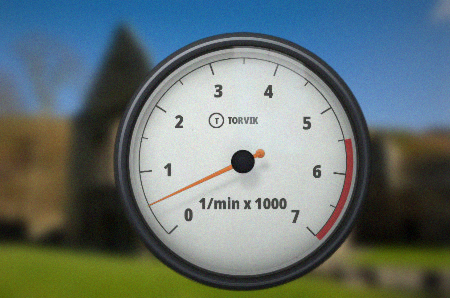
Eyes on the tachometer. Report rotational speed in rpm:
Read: 500 rpm
